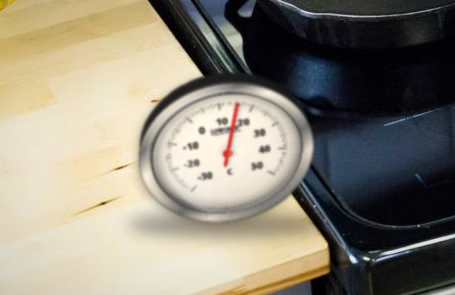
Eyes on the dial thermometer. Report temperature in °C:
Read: 15 °C
